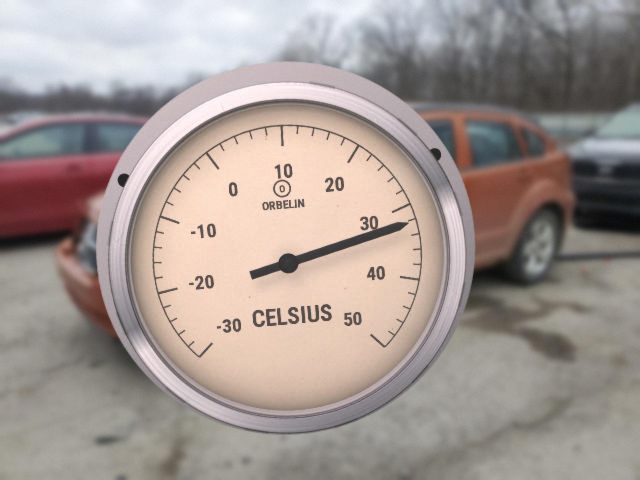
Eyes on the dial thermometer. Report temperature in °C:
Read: 32 °C
